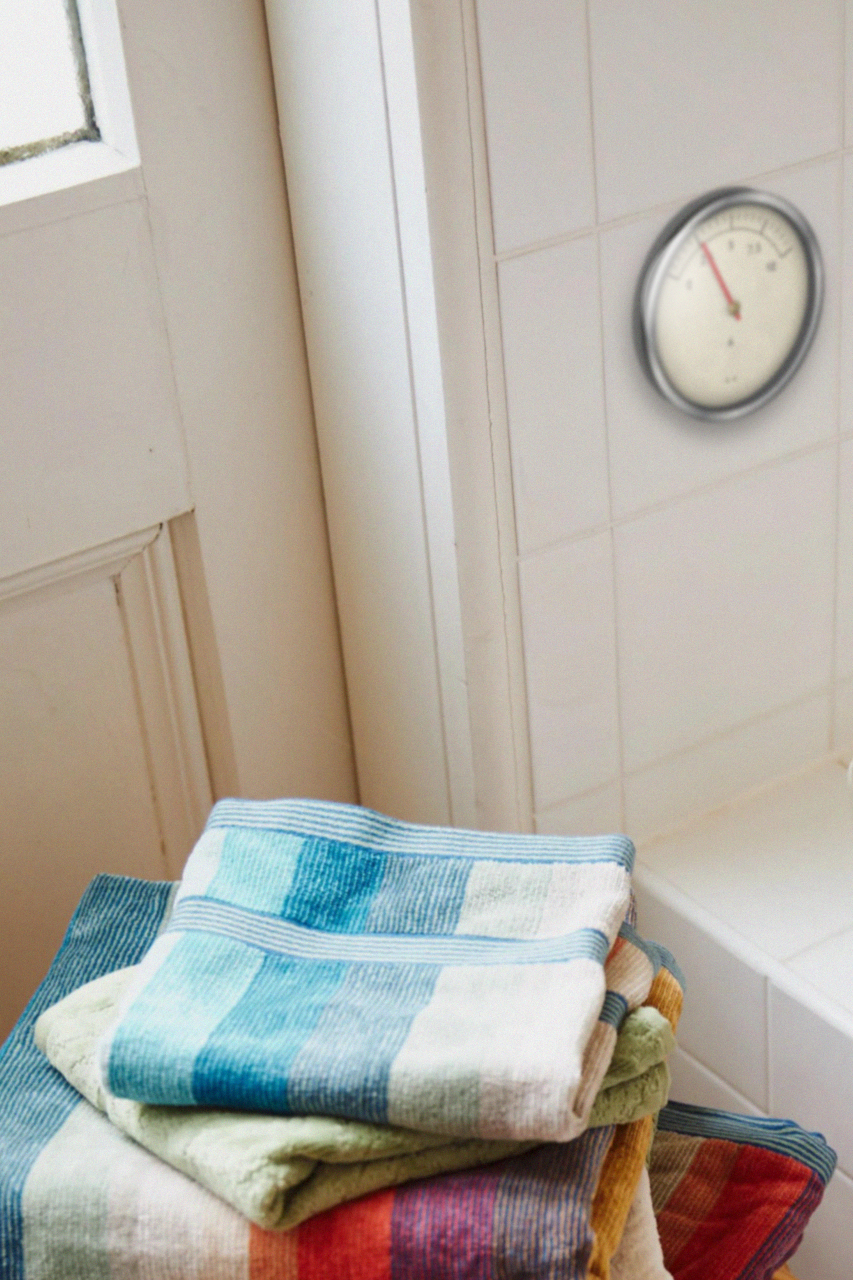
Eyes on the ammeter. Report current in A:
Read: 2.5 A
